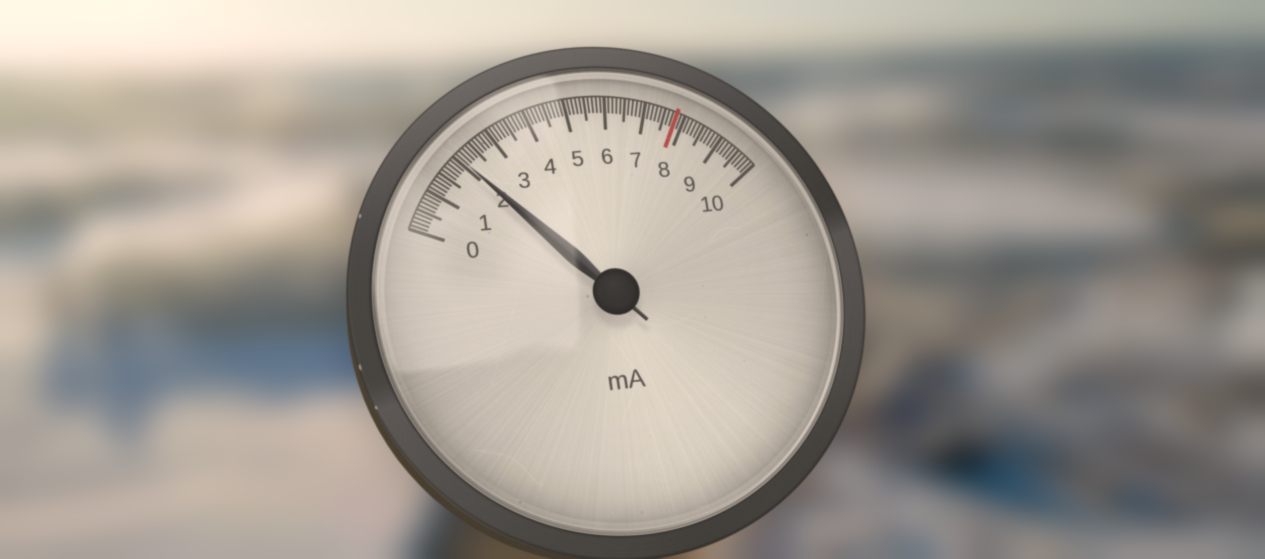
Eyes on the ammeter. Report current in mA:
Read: 2 mA
